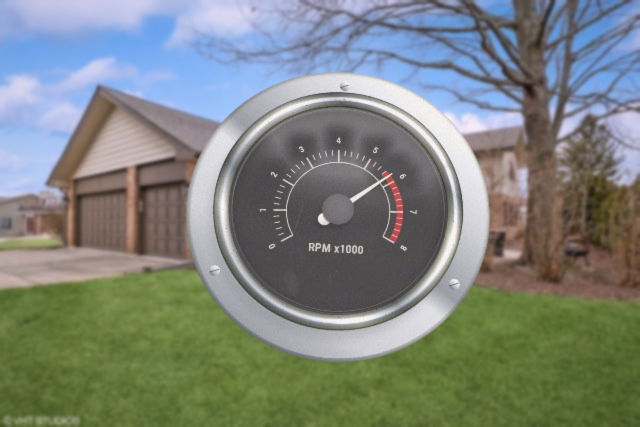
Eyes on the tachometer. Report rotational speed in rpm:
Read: 5800 rpm
